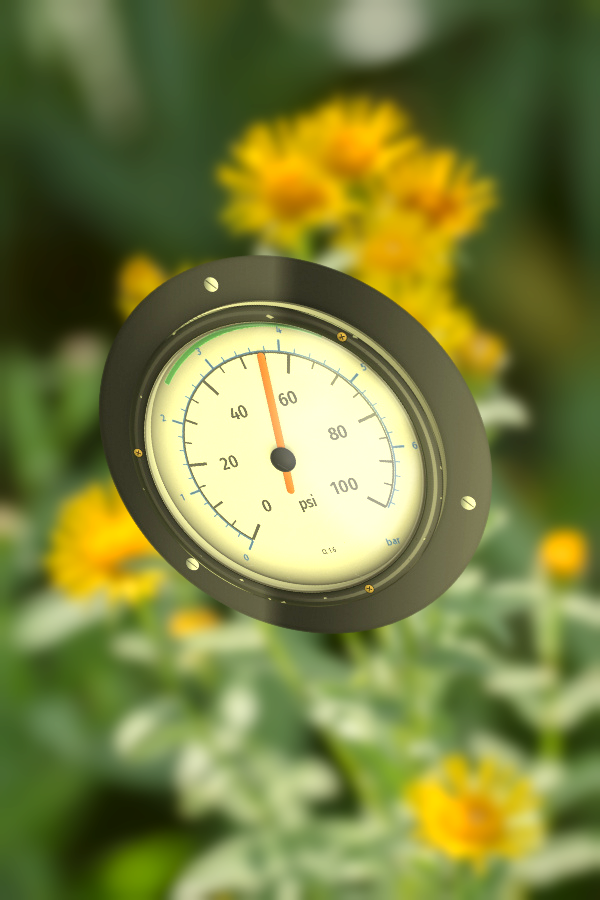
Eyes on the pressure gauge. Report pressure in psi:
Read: 55 psi
